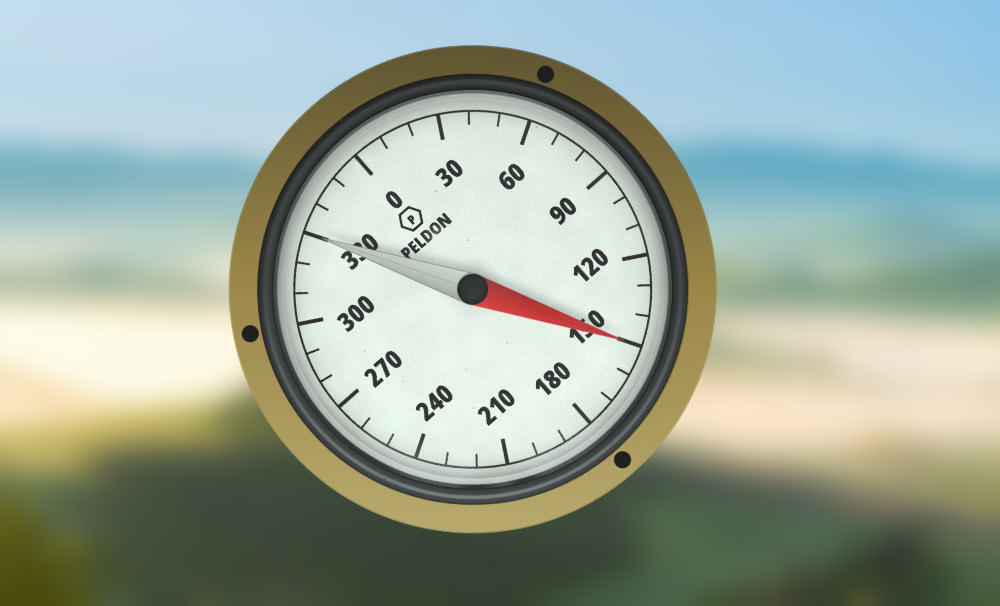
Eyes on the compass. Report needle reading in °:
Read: 150 °
